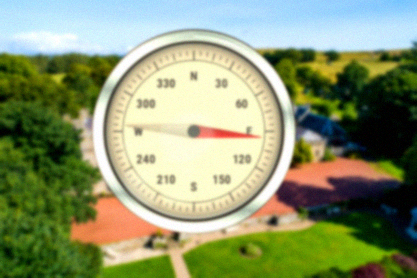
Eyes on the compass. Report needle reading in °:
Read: 95 °
